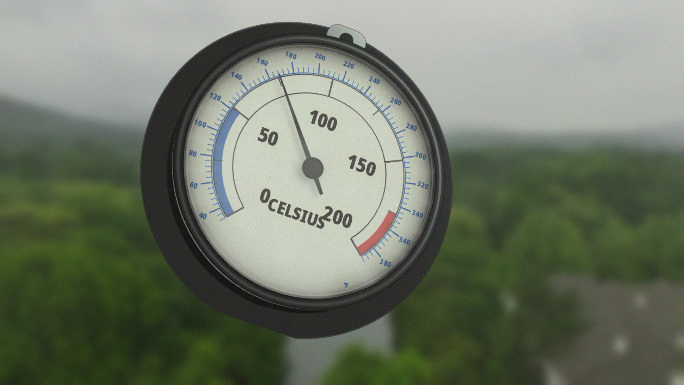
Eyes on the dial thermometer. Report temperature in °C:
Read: 75 °C
